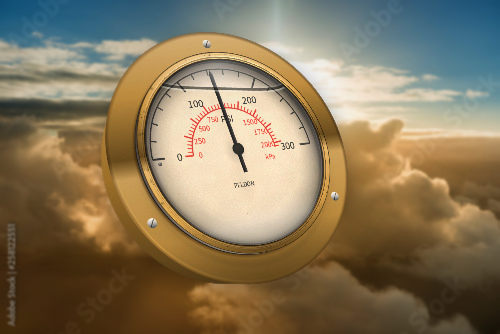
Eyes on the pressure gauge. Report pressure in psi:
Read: 140 psi
